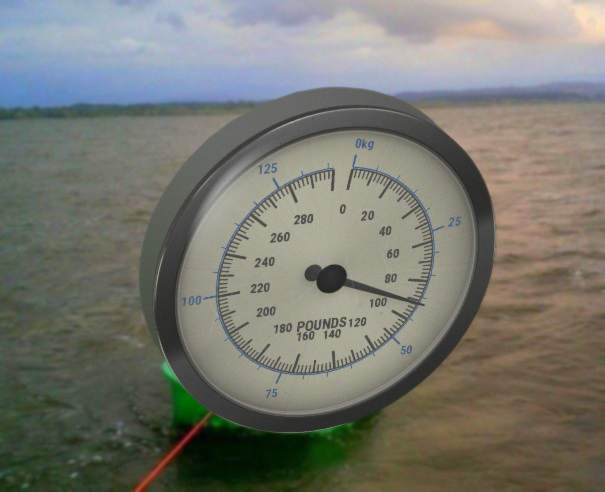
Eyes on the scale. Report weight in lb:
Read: 90 lb
